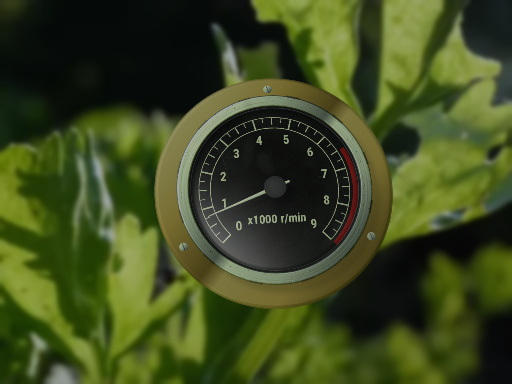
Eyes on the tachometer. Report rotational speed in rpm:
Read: 750 rpm
